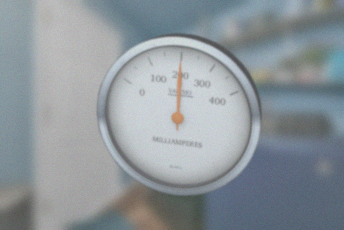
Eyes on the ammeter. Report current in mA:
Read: 200 mA
